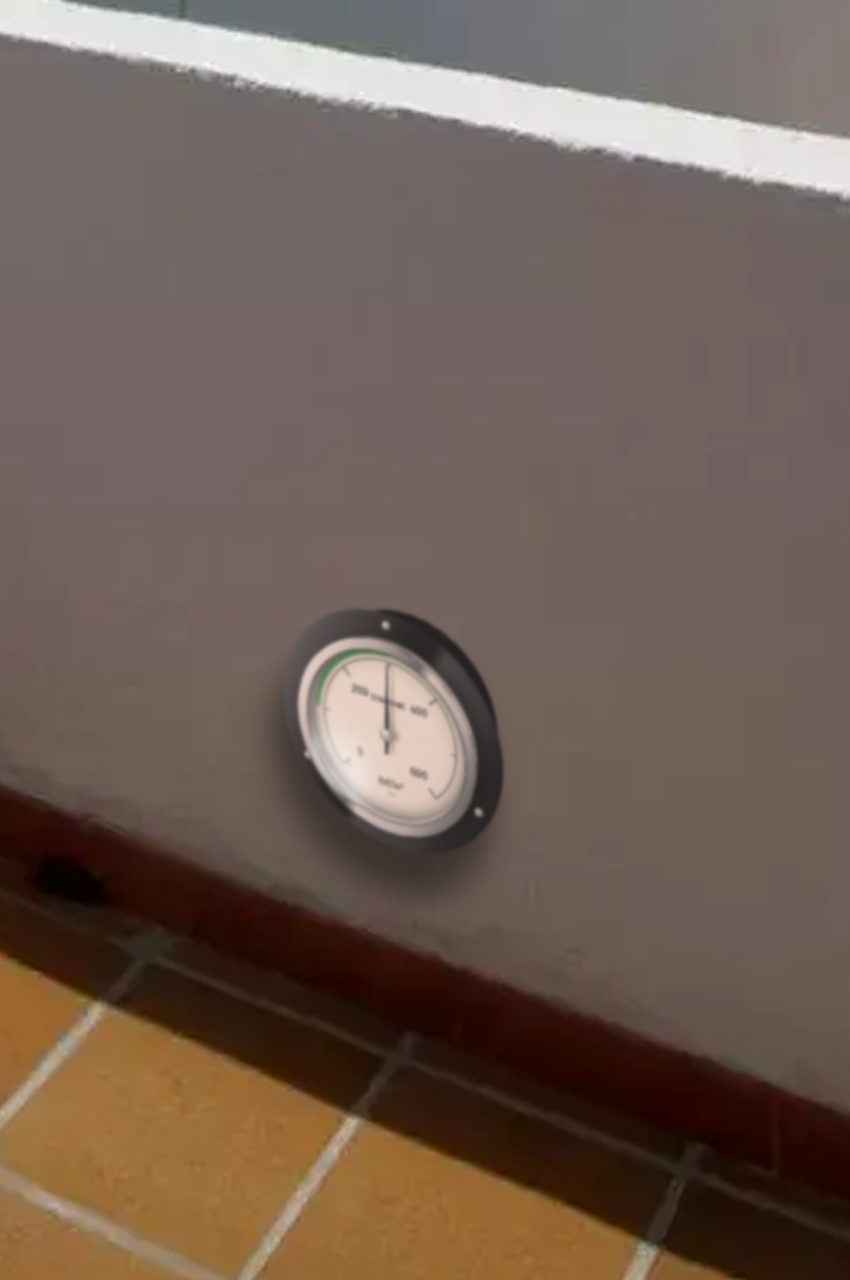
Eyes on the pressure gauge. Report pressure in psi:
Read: 300 psi
